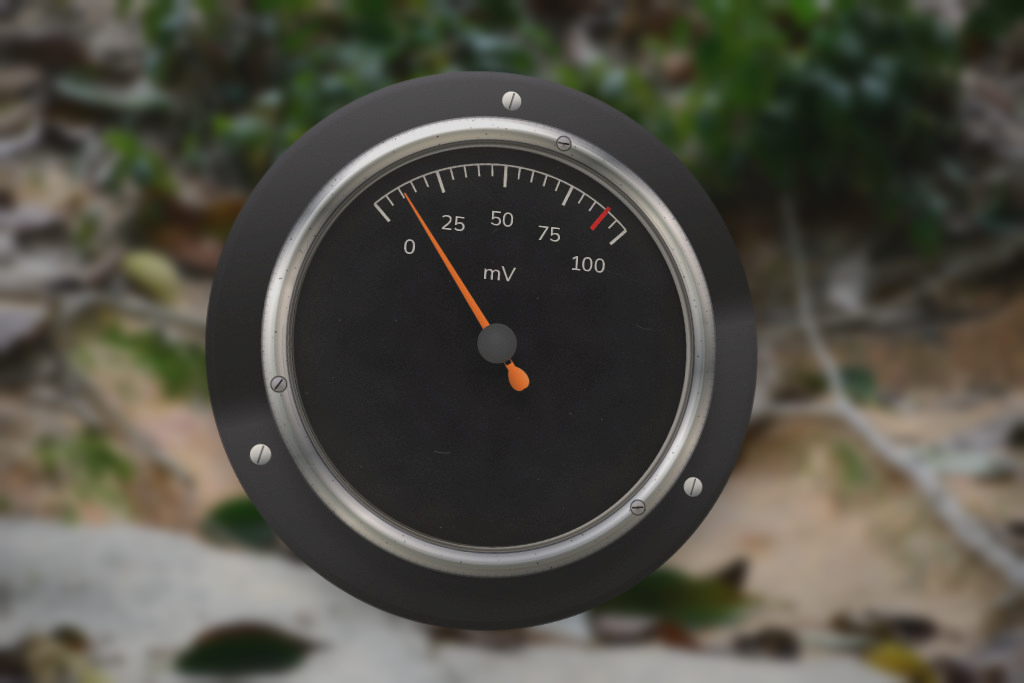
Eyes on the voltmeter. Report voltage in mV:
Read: 10 mV
